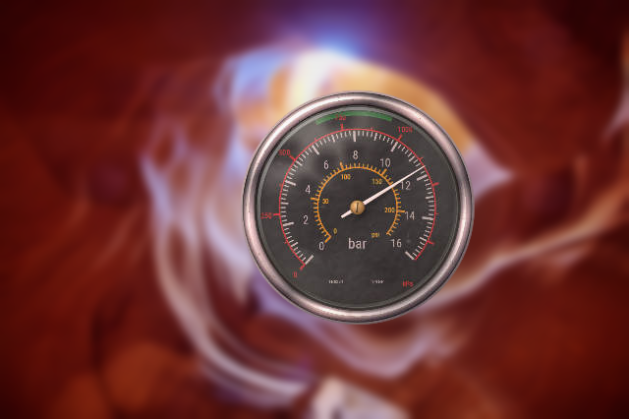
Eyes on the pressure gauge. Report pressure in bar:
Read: 11.6 bar
